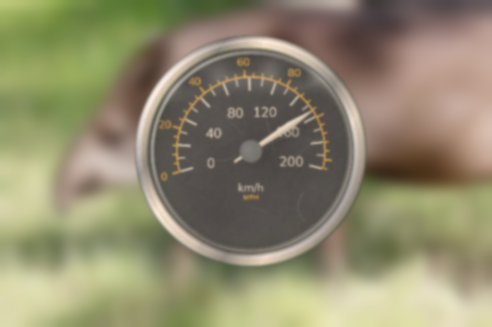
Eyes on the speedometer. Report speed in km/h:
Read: 155 km/h
